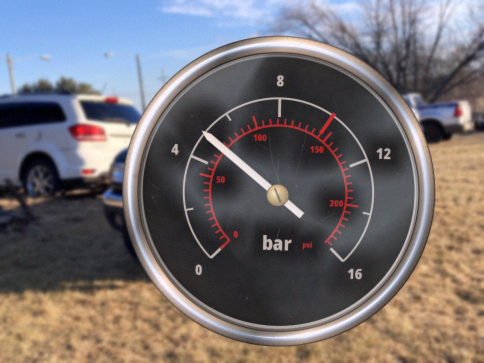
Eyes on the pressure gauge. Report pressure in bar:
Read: 5 bar
